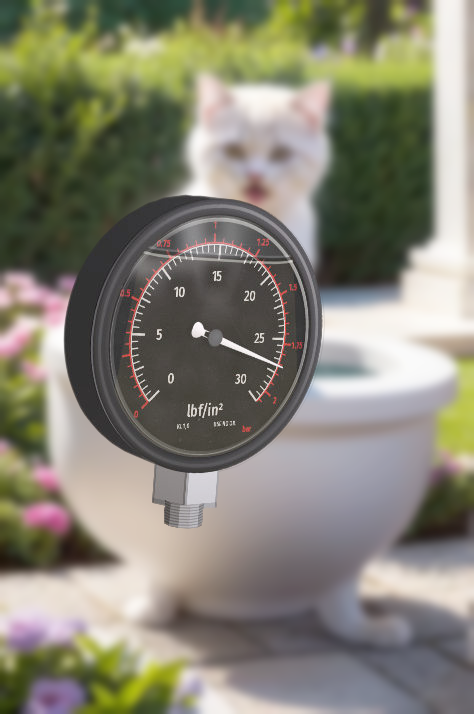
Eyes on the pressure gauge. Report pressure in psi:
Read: 27 psi
